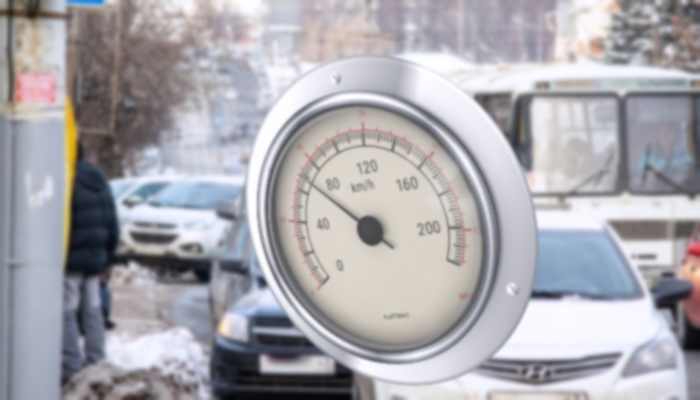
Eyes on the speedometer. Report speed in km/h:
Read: 70 km/h
